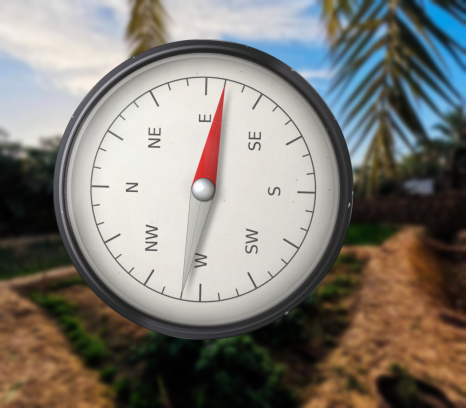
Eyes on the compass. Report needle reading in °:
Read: 100 °
